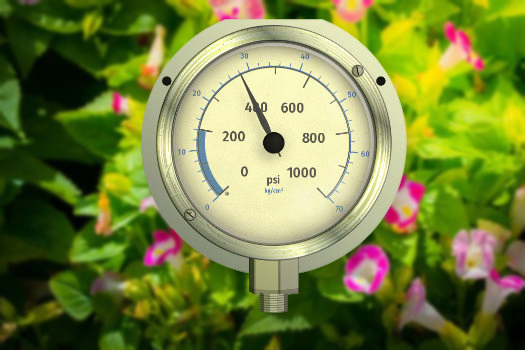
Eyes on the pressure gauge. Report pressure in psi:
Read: 400 psi
